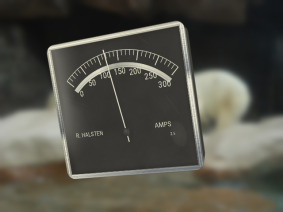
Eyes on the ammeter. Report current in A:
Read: 120 A
